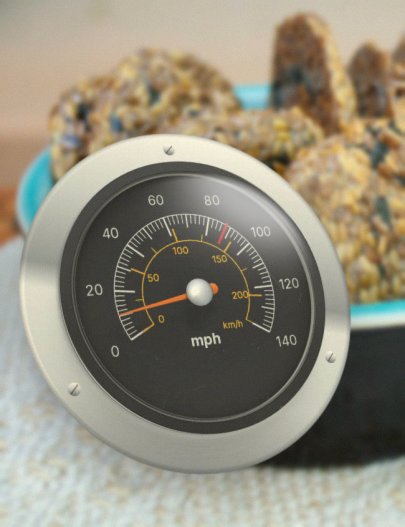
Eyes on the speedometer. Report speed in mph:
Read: 10 mph
